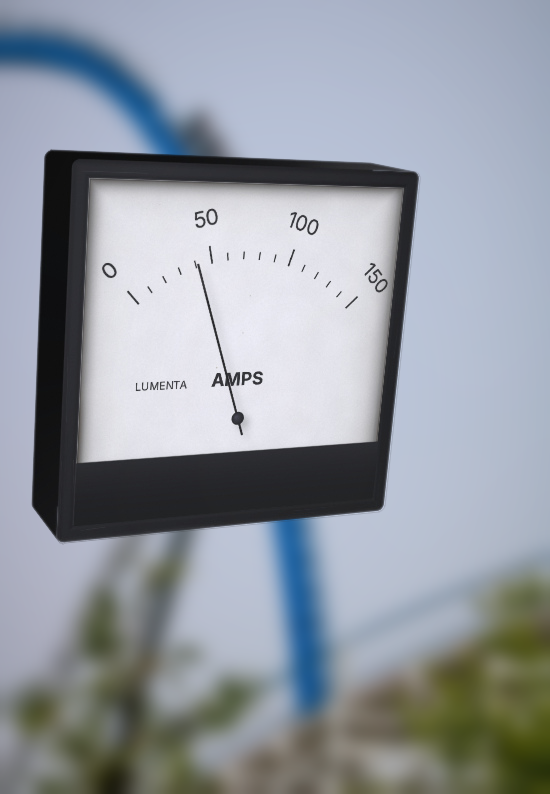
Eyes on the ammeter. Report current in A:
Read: 40 A
